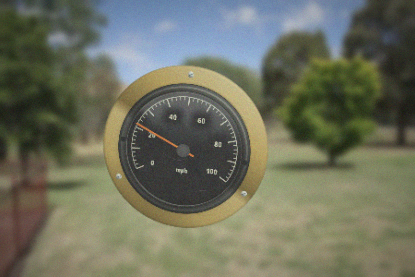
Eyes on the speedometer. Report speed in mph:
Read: 22 mph
